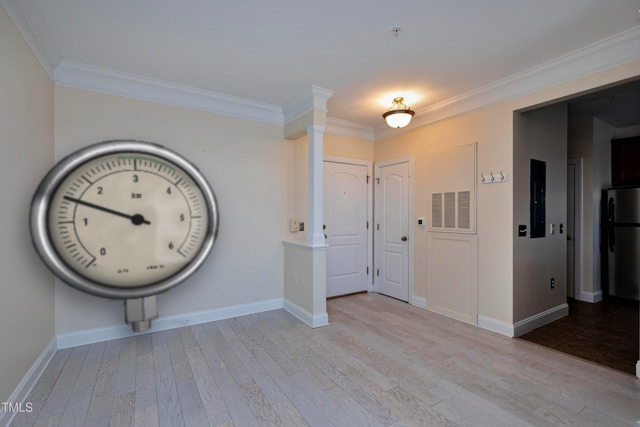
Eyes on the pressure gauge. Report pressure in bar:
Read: 1.5 bar
